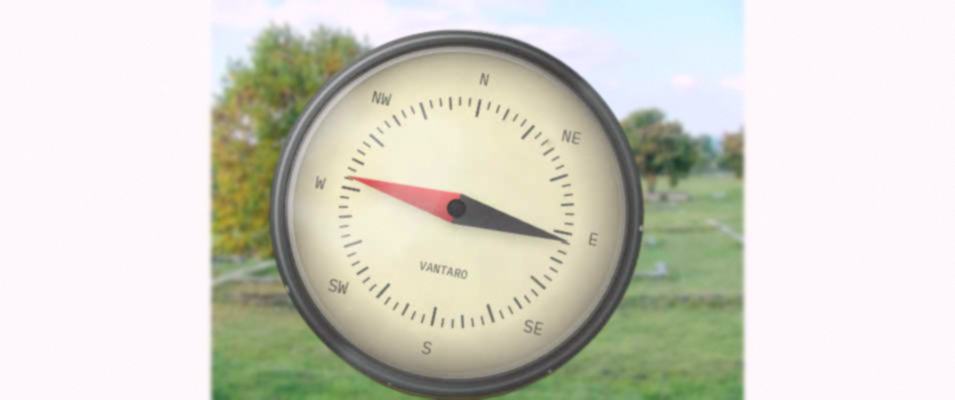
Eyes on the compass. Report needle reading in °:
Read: 275 °
